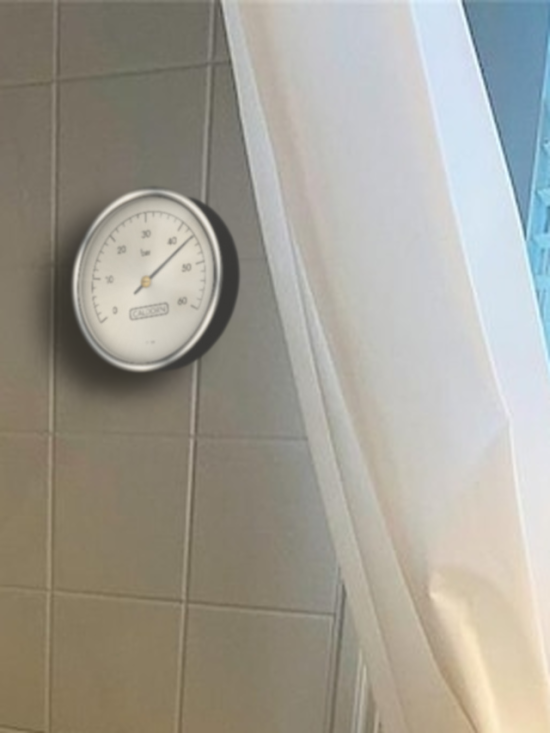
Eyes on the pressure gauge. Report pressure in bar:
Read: 44 bar
